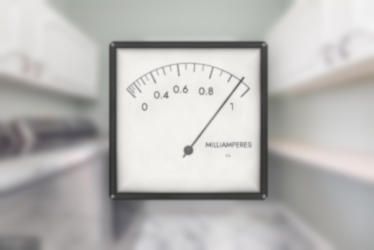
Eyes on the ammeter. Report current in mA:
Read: 0.95 mA
